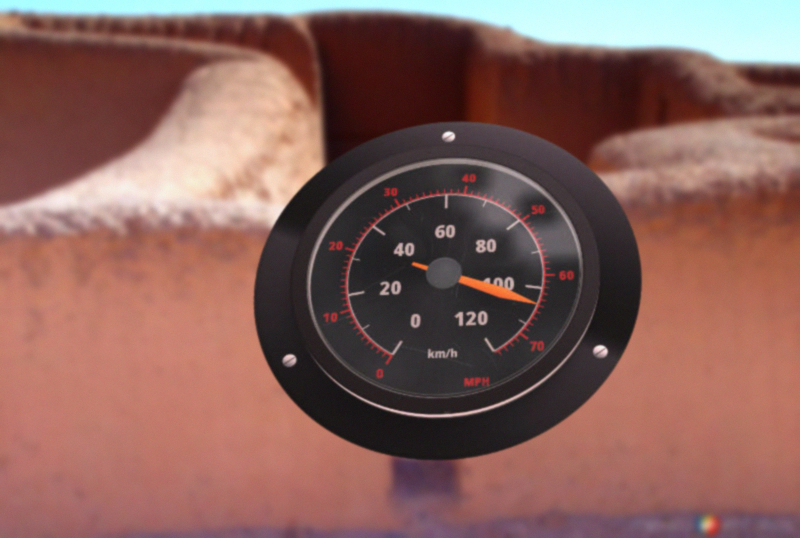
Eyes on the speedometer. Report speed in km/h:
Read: 105 km/h
